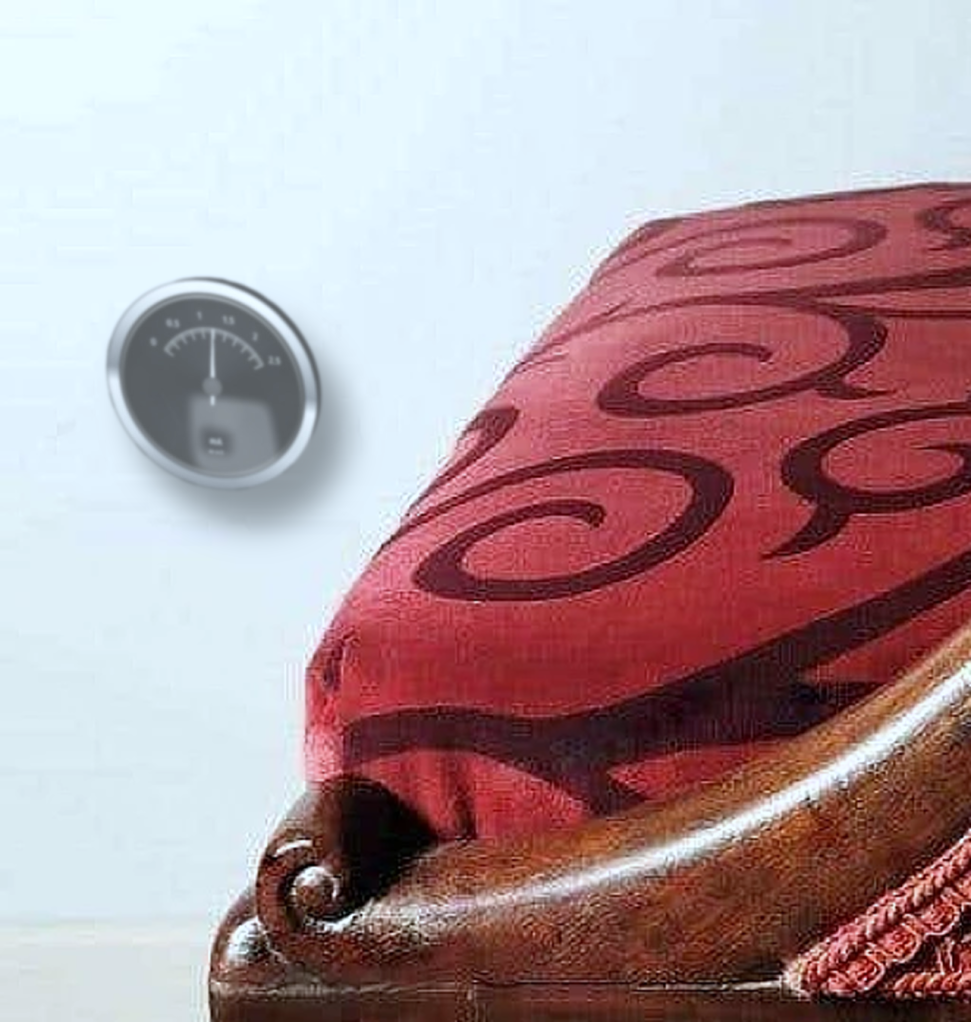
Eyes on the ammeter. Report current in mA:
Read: 1.25 mA
